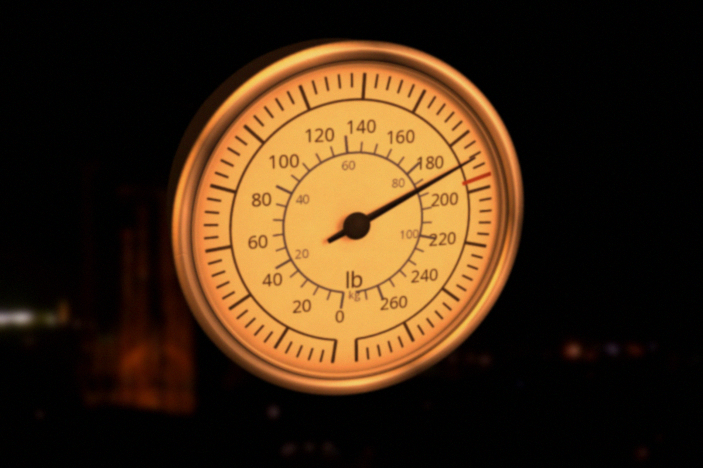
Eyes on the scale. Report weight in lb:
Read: 188 lb
